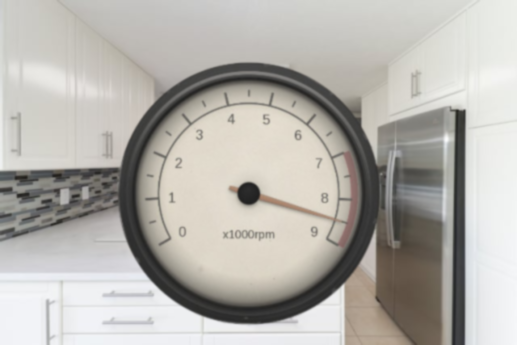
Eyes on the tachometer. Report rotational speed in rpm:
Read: 8500 rpm
